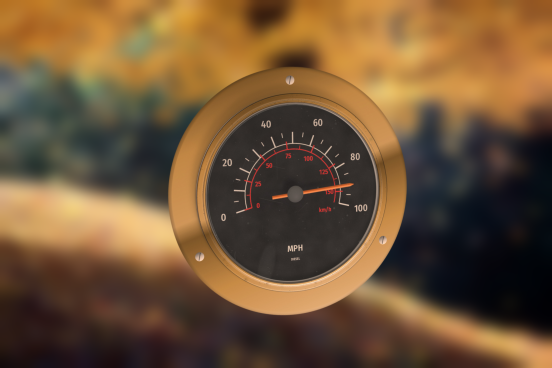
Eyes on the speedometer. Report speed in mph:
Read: 90 mph
